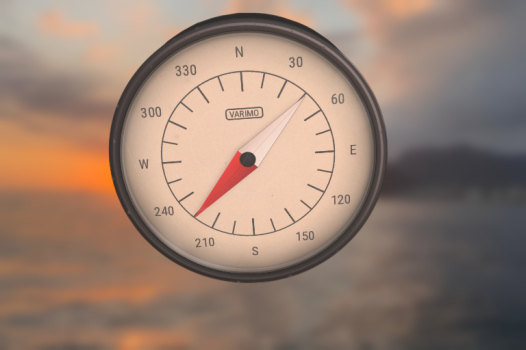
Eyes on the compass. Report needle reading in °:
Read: 225 °
